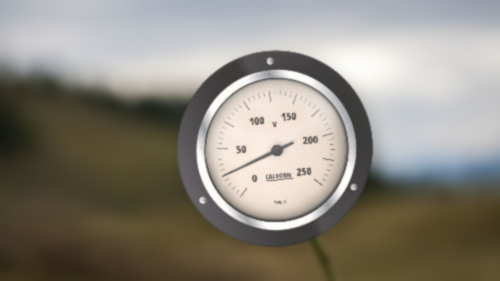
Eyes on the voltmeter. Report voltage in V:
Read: 25 V
